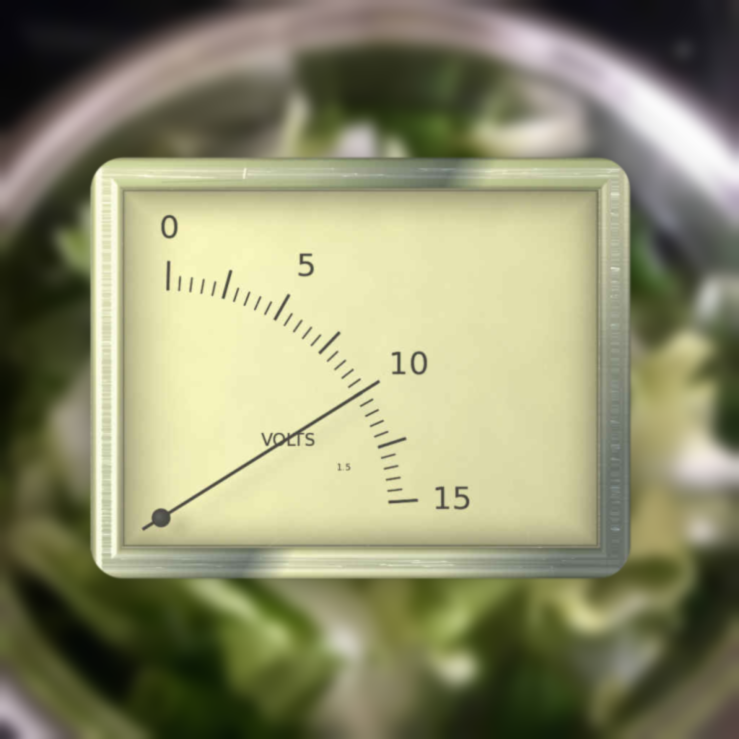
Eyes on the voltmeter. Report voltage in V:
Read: 10 V
